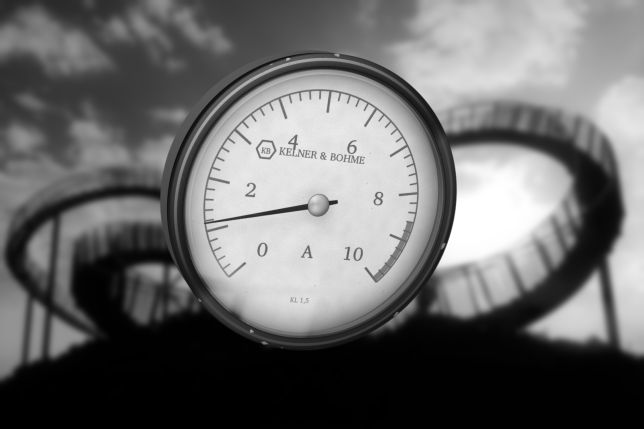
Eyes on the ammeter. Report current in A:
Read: 1.2 A
